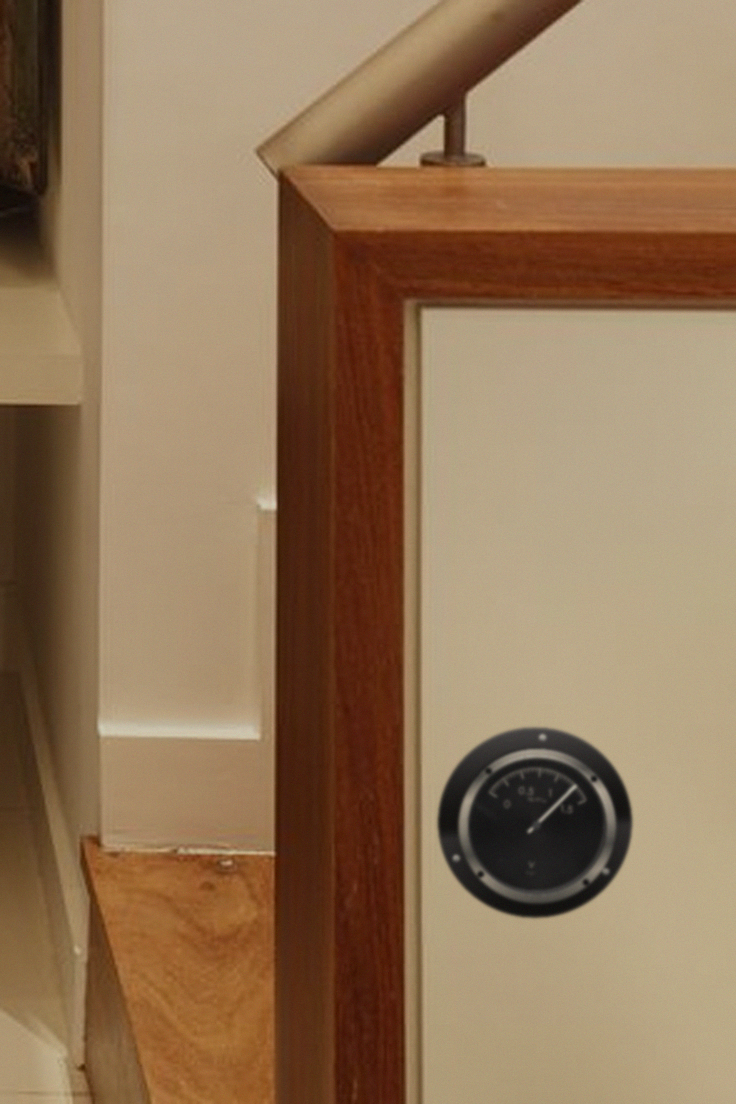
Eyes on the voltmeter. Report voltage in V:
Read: 1.25 V
